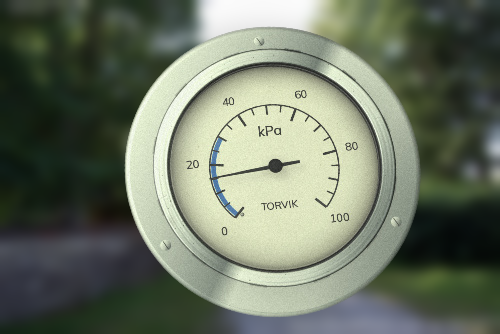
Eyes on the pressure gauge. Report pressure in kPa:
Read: 15 kPa
